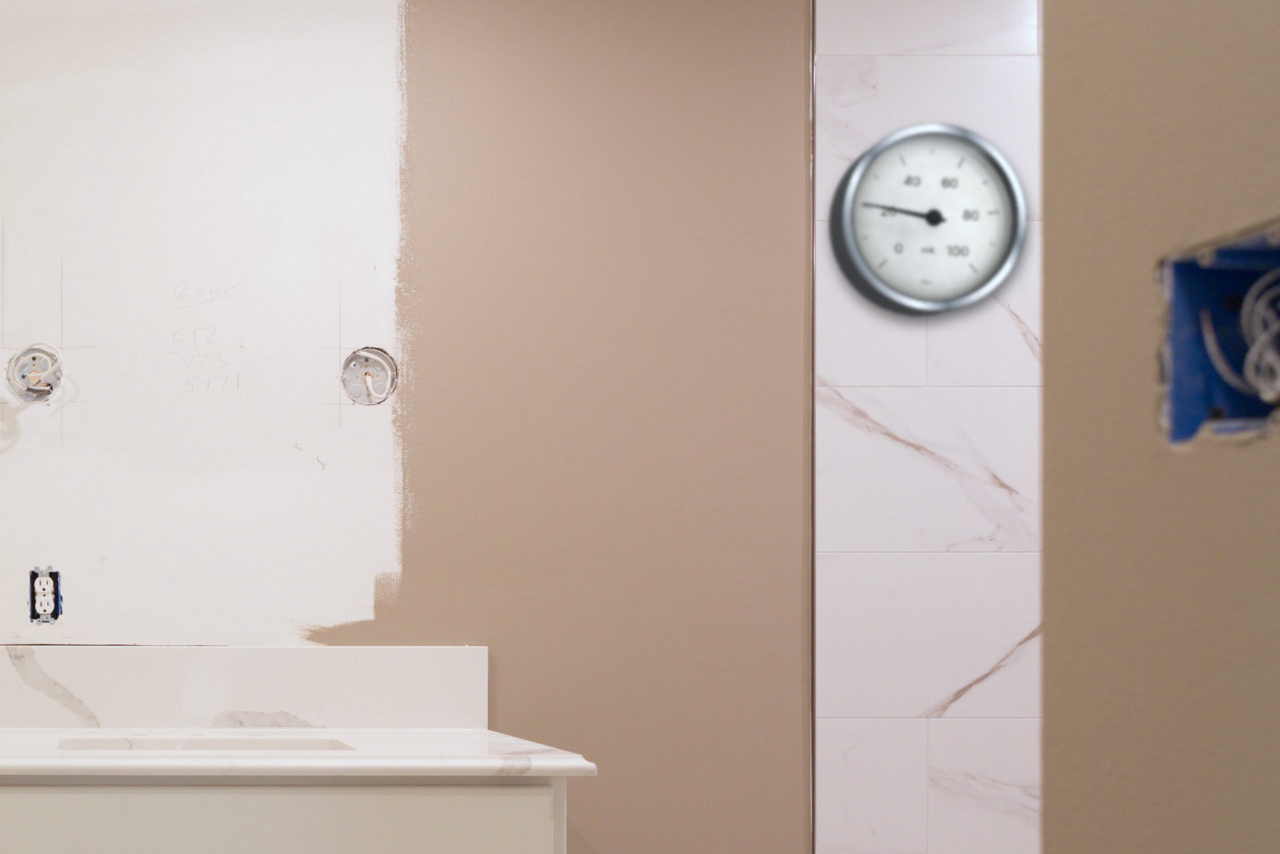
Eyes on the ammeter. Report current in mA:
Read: 20 mA
